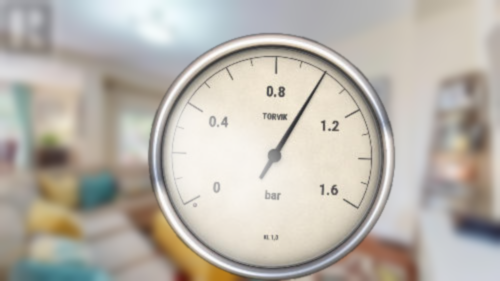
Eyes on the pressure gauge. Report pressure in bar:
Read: 1 bar
